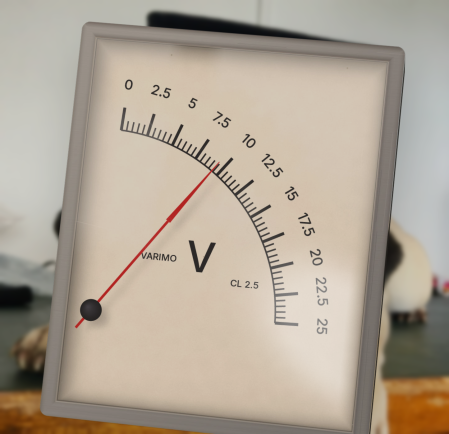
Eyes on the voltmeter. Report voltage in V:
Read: 9.5 V
